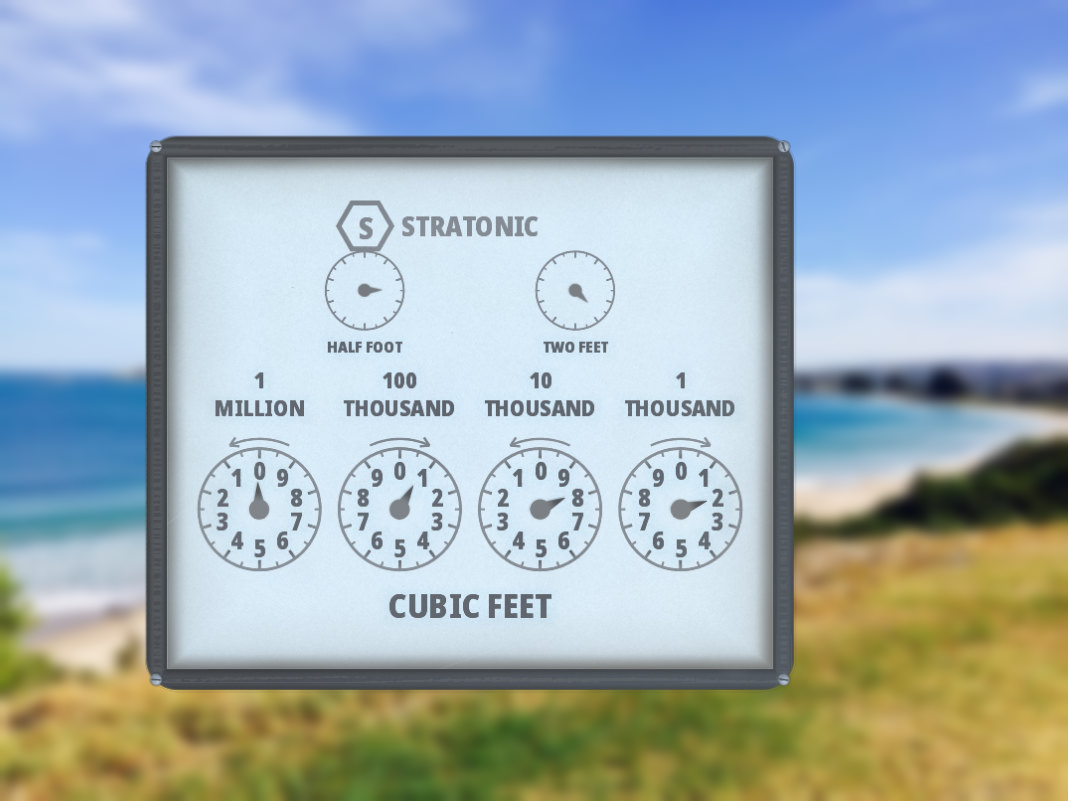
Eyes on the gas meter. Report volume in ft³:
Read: 8200 ft³
